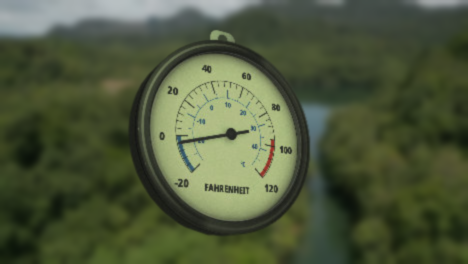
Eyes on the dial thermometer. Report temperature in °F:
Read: -4 °F
